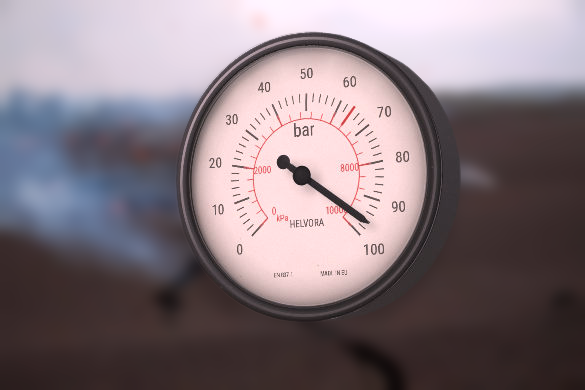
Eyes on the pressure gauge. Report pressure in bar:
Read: 96 bar
